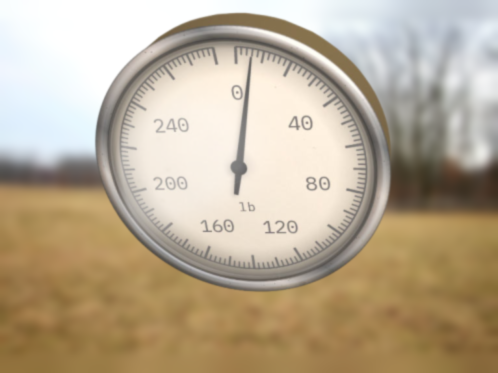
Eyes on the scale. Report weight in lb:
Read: 6 lb
